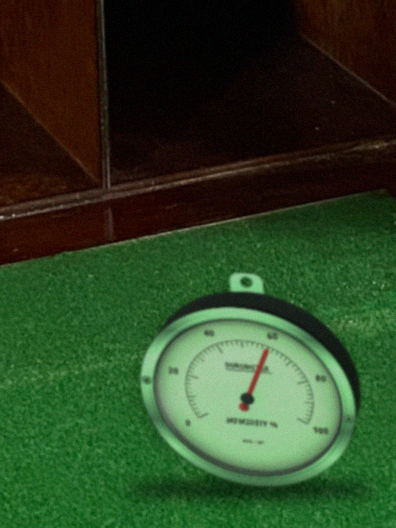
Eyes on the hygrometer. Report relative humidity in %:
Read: 60 %
